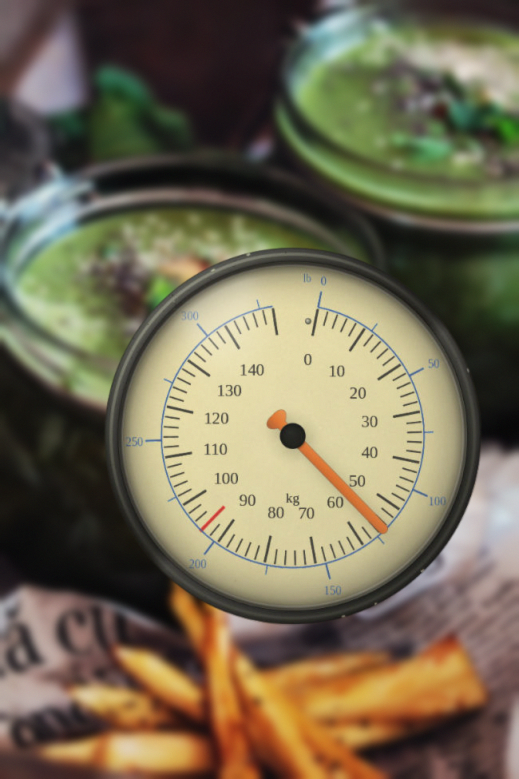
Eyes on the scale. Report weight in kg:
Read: 55 kg
